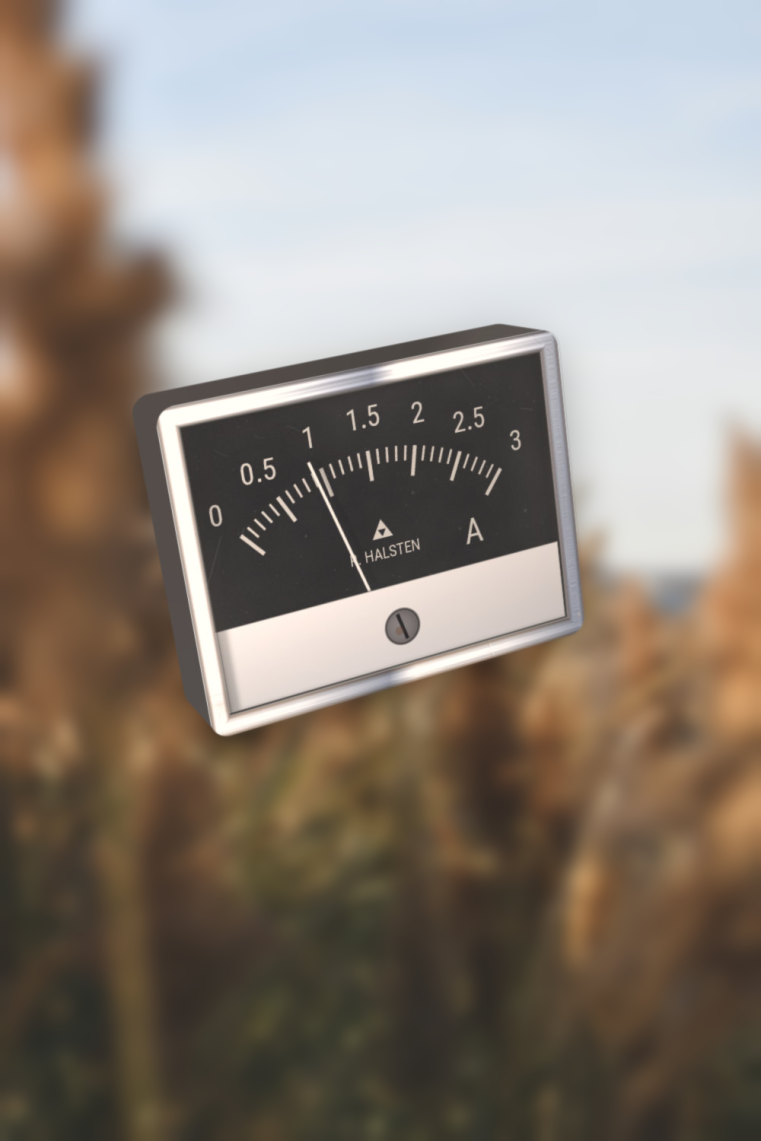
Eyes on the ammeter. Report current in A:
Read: 0.9 A
